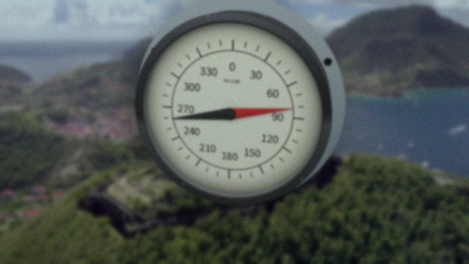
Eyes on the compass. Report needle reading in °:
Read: 80 °
